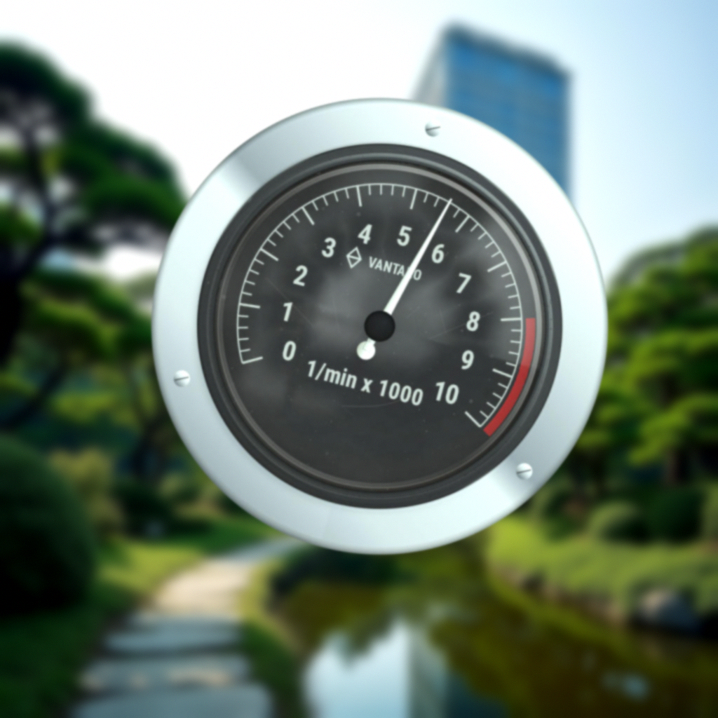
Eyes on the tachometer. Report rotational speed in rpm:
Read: 5600 rpm
